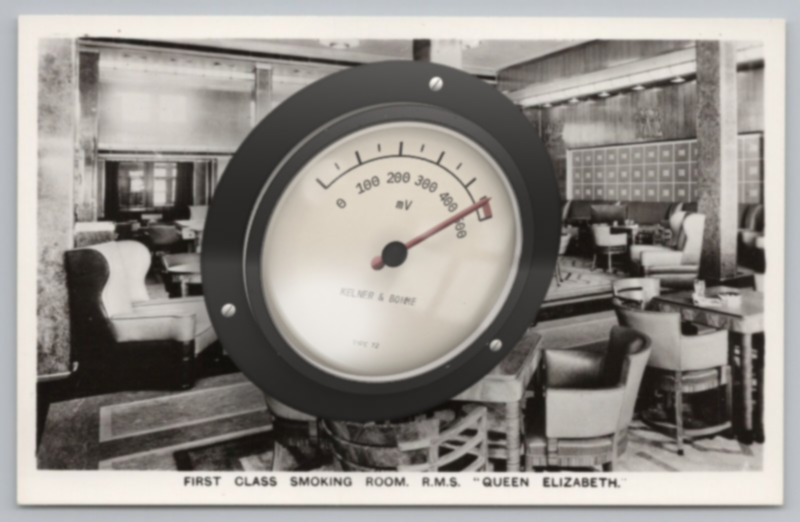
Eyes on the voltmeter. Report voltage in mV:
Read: 450 mV
